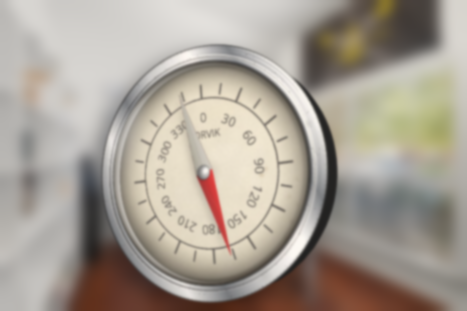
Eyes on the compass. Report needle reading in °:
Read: 165 °
